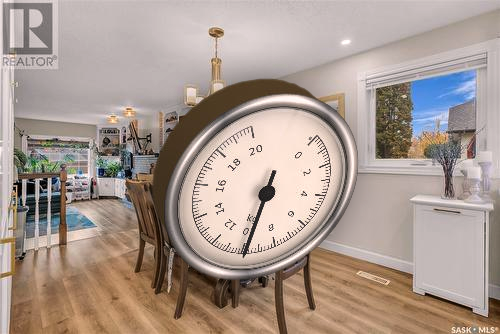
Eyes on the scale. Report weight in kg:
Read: 10 kg
